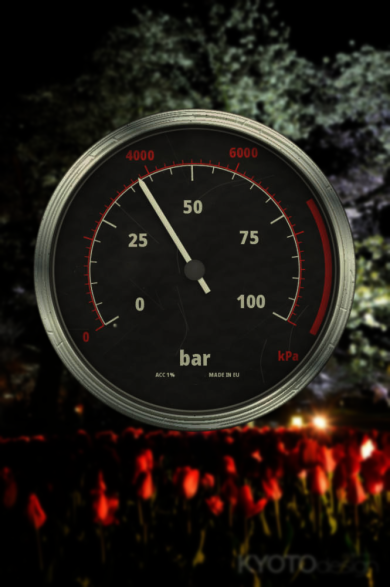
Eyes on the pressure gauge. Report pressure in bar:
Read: 37.5 bar
